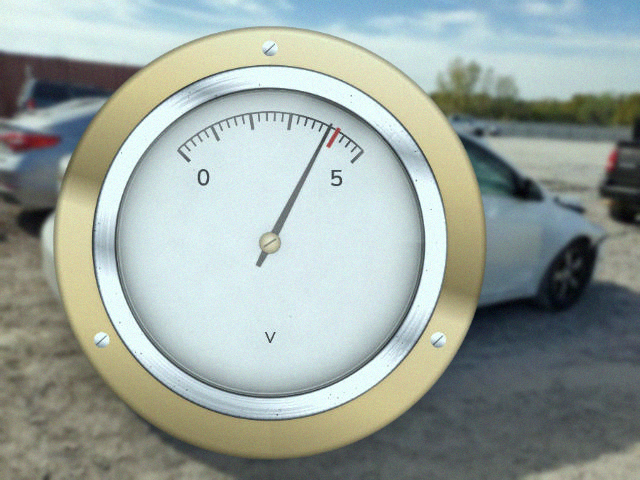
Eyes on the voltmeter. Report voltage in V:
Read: 4 V
